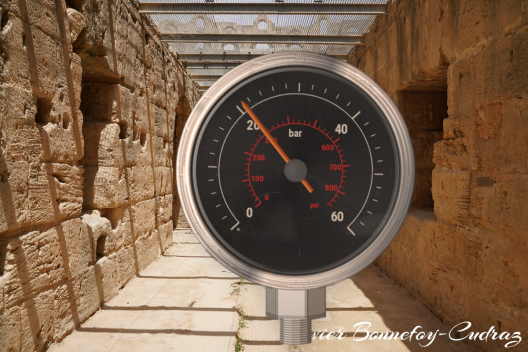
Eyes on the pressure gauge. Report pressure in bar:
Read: 21 bar
